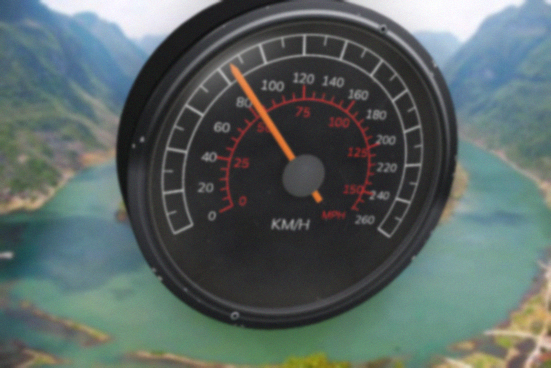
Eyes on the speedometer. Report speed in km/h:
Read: 85 km/h
